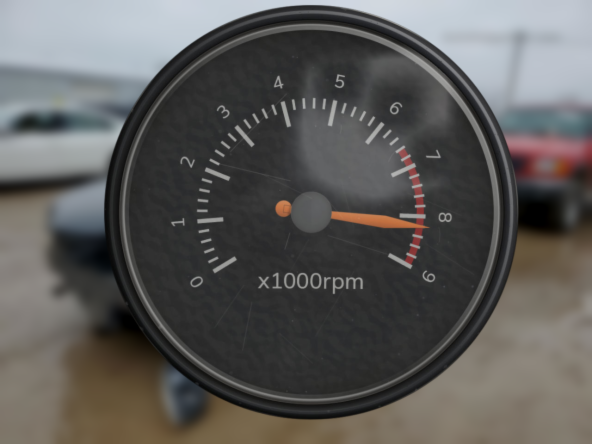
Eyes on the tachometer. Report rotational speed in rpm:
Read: 8200 rpm
